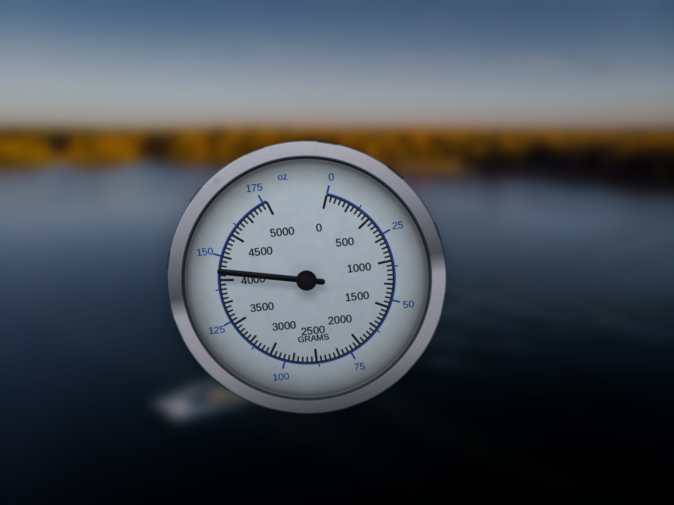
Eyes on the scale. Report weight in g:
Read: 4100 g
